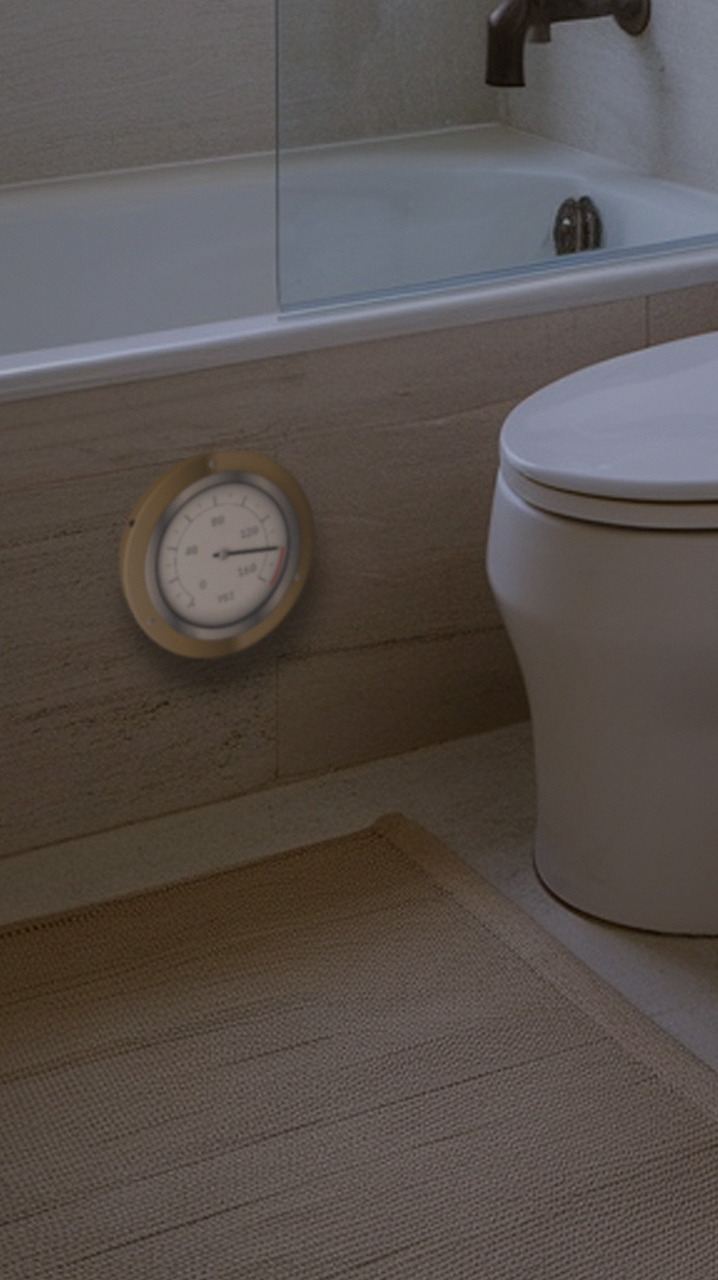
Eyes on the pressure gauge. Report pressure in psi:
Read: 140 psi
